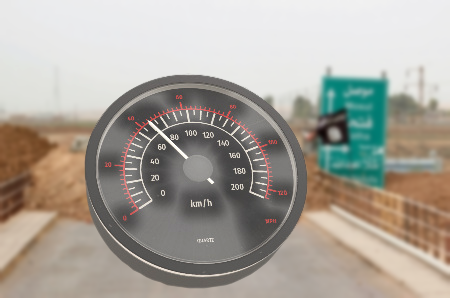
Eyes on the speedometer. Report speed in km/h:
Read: 70 km/h
